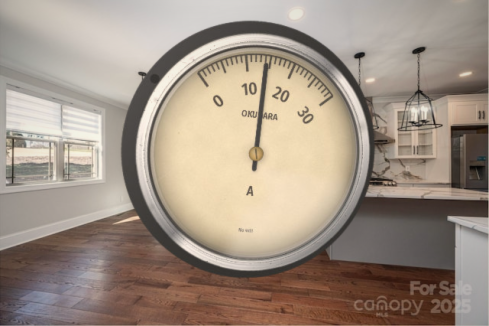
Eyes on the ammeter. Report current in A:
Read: 14 A
